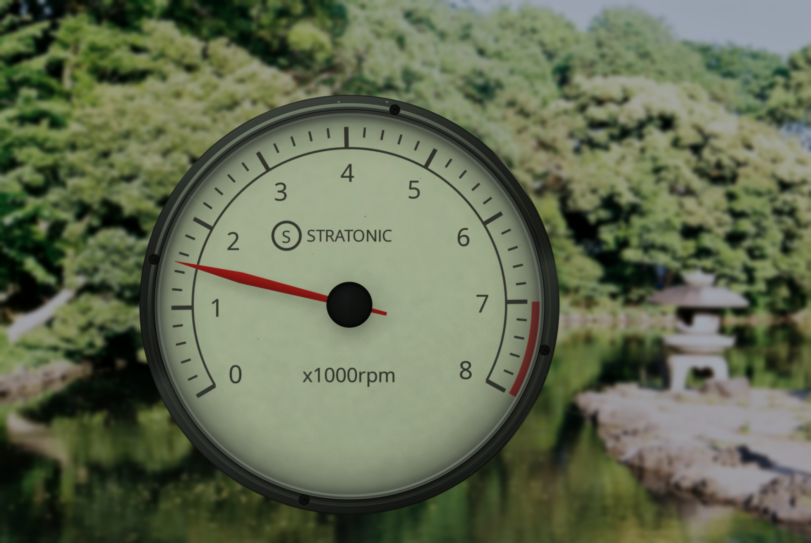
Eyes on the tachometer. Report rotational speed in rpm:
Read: 1500 rpm
